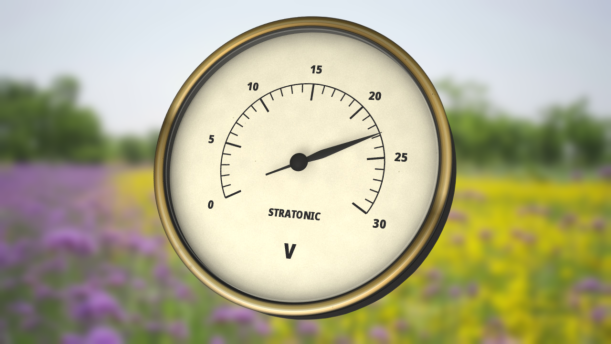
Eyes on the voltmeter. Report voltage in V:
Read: 23 V
